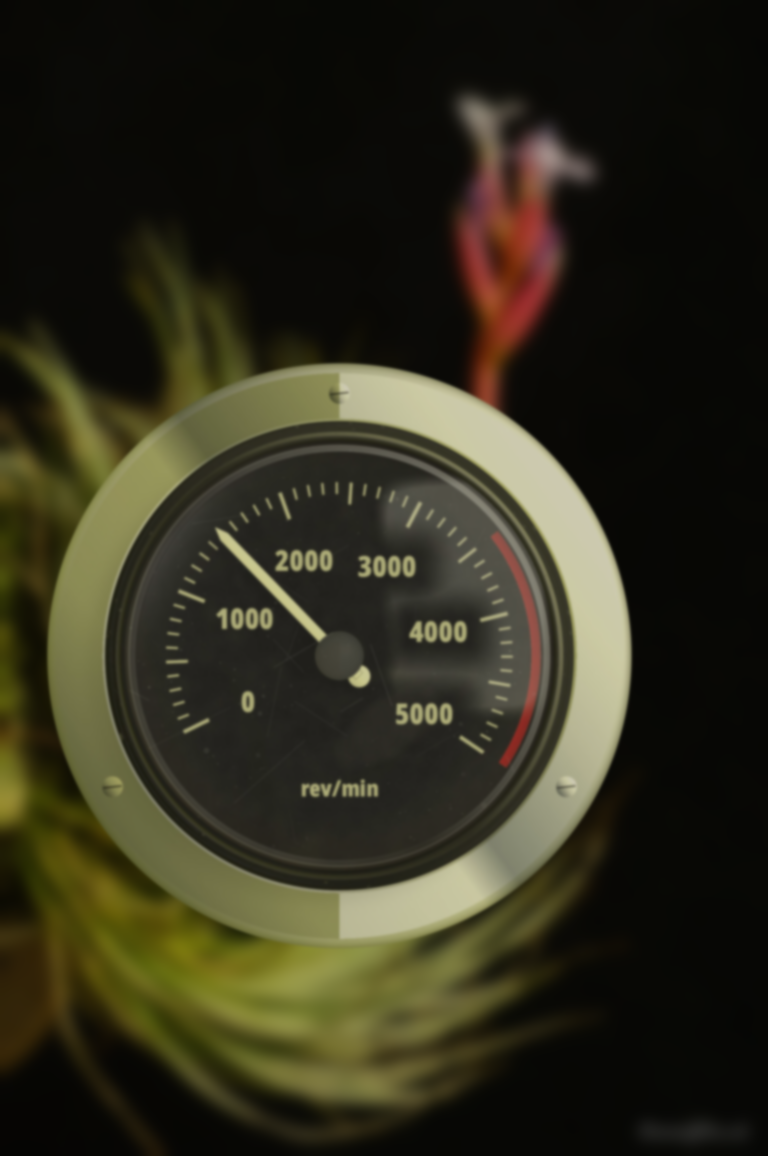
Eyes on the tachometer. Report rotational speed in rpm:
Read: 1500 rpm
